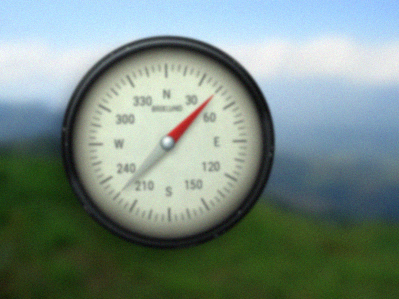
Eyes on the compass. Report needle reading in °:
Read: 45 °
